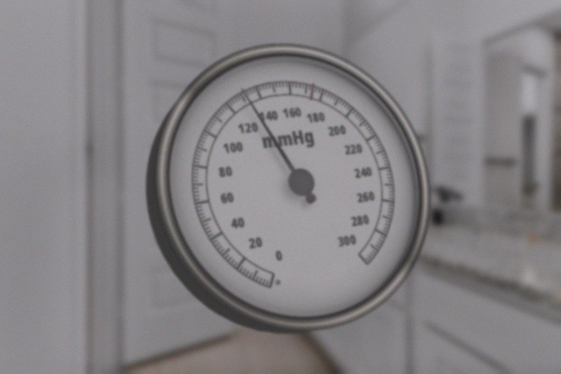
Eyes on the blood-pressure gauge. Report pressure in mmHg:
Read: 130 mmHg
